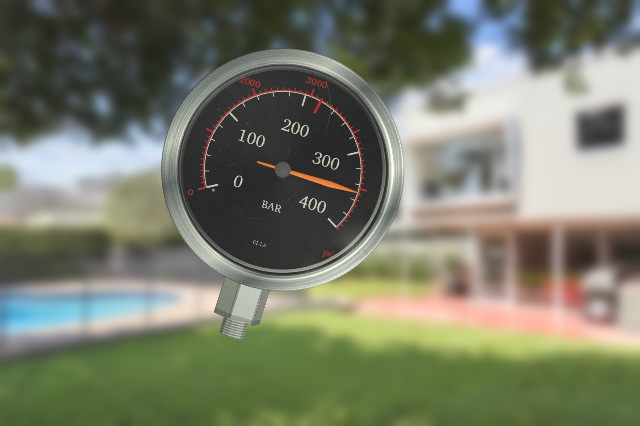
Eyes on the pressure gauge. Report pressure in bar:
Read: 350 bar
